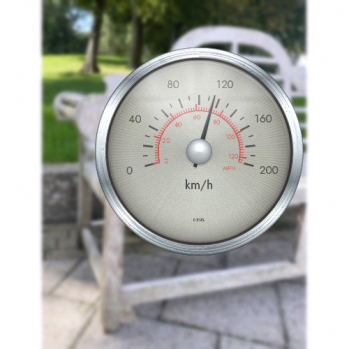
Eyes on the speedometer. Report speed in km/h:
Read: 115 km/h
